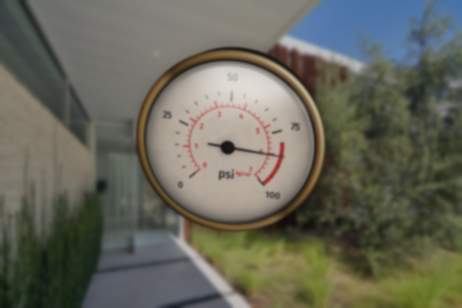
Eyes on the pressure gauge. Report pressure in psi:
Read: 85 psi
